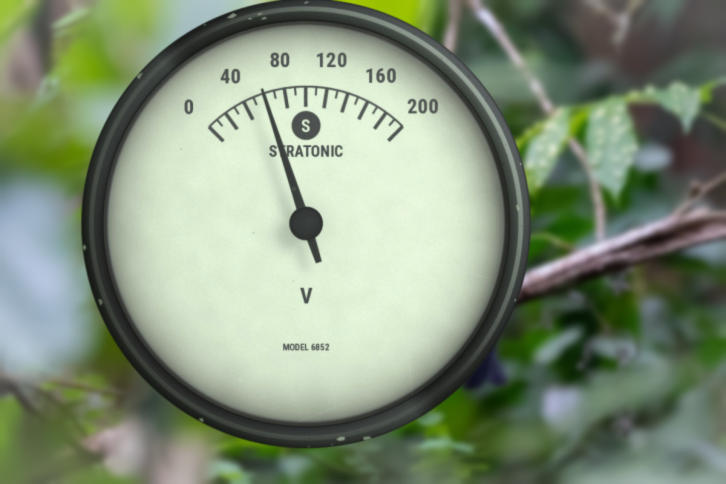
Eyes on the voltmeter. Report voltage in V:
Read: 60 V
